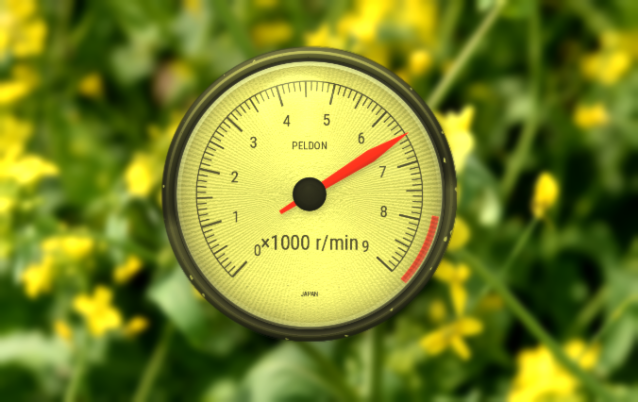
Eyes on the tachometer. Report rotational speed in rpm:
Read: 6500 rpm
